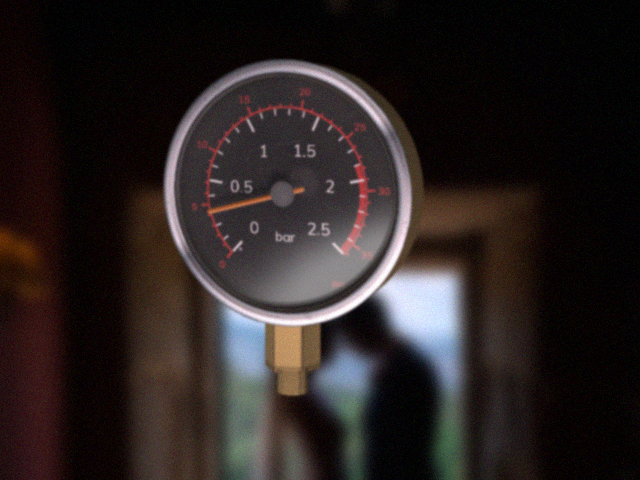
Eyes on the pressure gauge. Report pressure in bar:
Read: 0.3 bar
